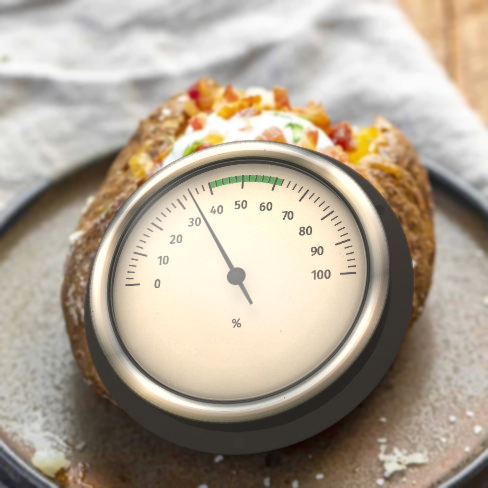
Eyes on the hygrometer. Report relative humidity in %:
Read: 34 %
